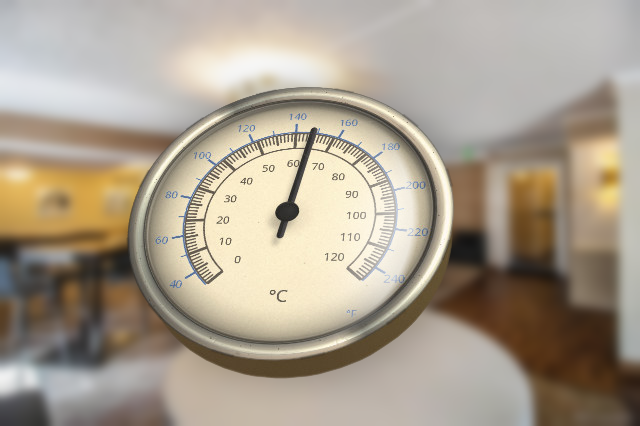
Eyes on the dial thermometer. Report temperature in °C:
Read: 65 °C
